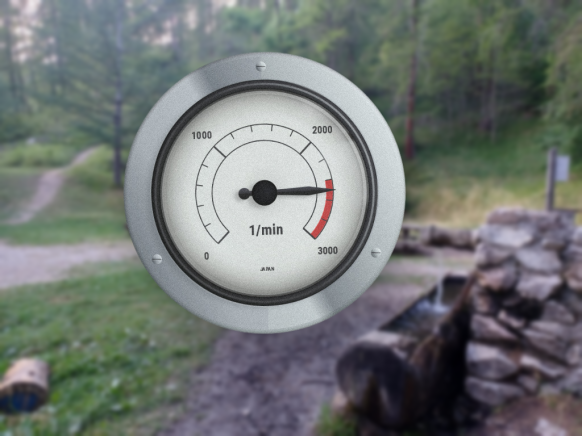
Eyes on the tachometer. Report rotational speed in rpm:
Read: 2500 rpm
